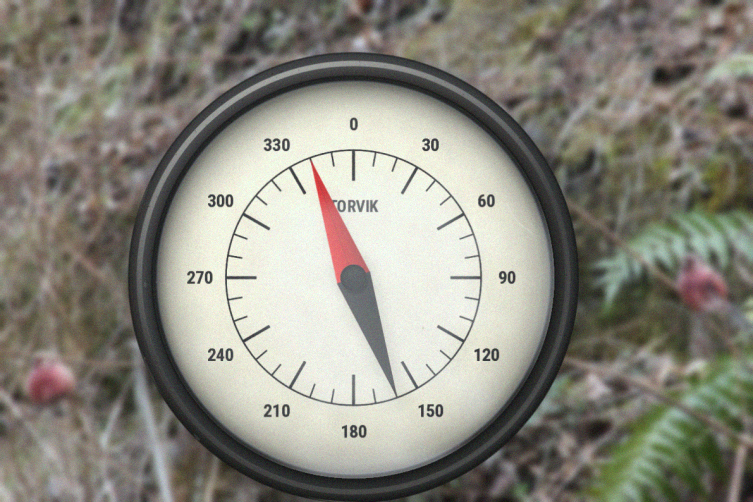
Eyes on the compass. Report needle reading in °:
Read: 340 °
